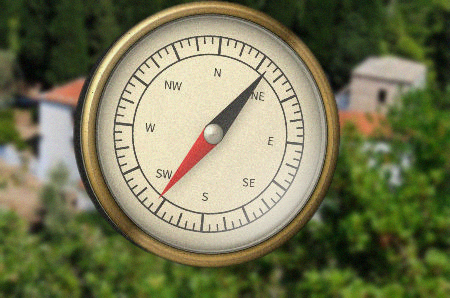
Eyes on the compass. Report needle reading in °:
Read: 215 °
